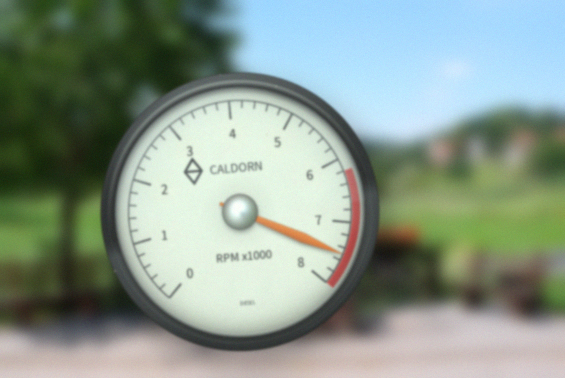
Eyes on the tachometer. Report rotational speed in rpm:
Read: 7500 rpm
